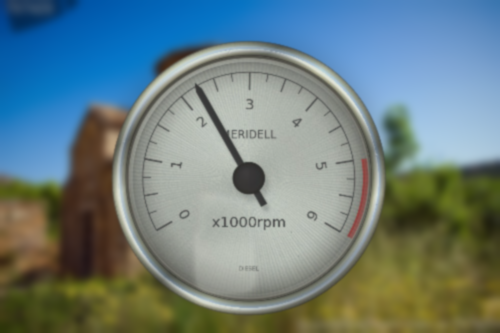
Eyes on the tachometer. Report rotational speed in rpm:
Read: 2250 rpm
